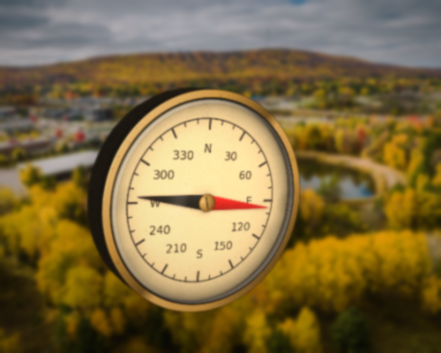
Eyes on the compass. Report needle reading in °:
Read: 95 °
